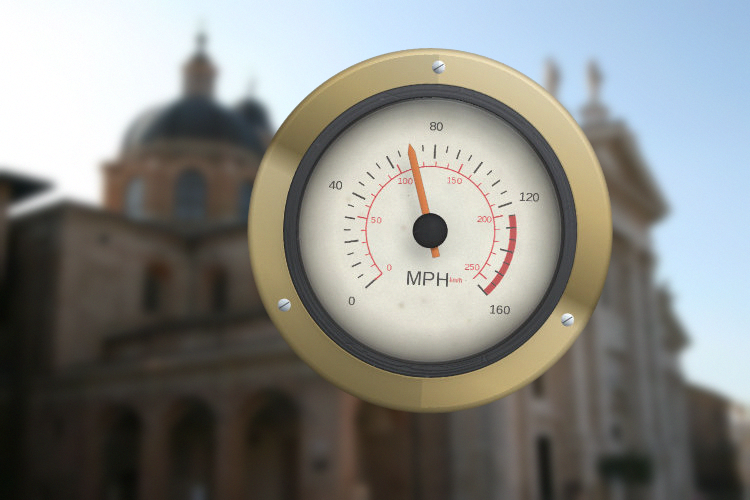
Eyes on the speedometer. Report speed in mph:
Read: 70 mph
